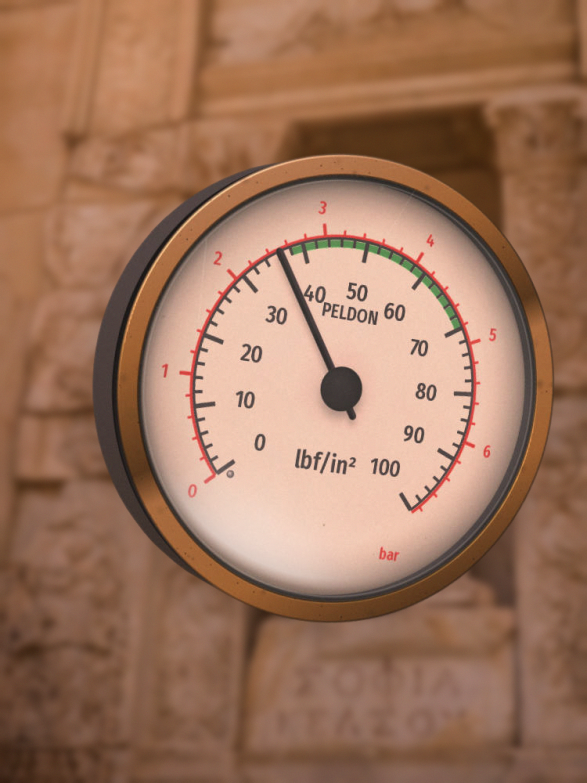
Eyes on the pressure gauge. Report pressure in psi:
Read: 36 psi
